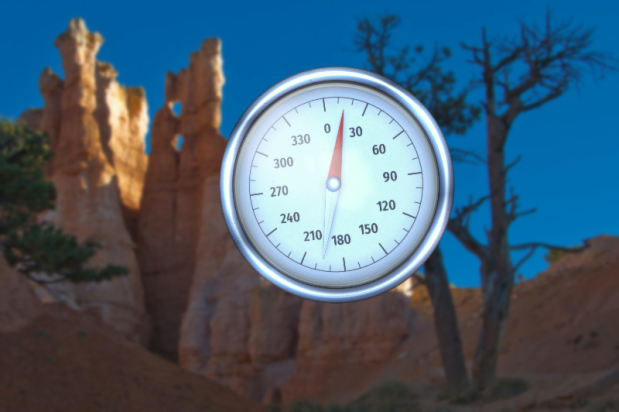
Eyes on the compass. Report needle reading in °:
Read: 15 °
